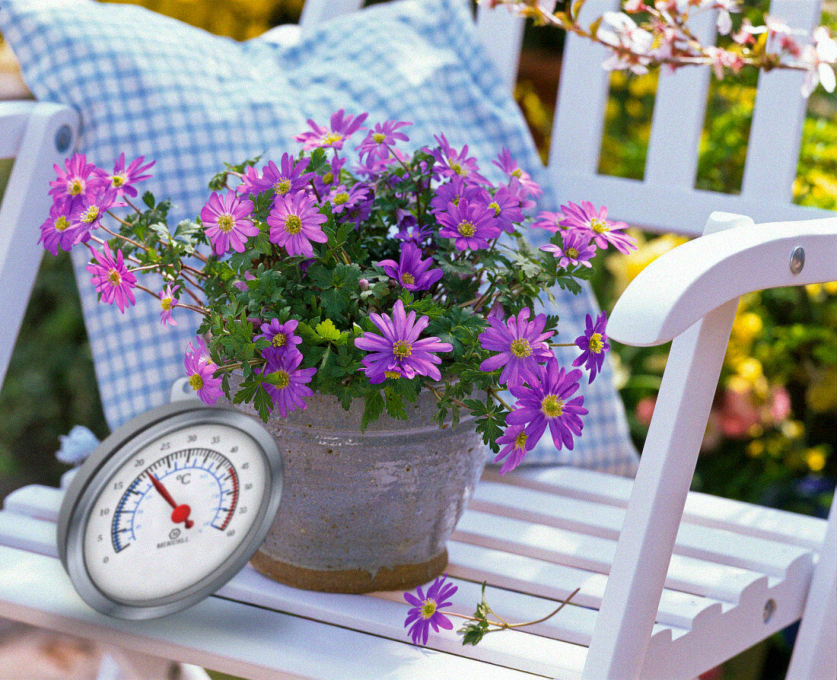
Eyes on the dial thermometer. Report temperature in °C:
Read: 20 °C
